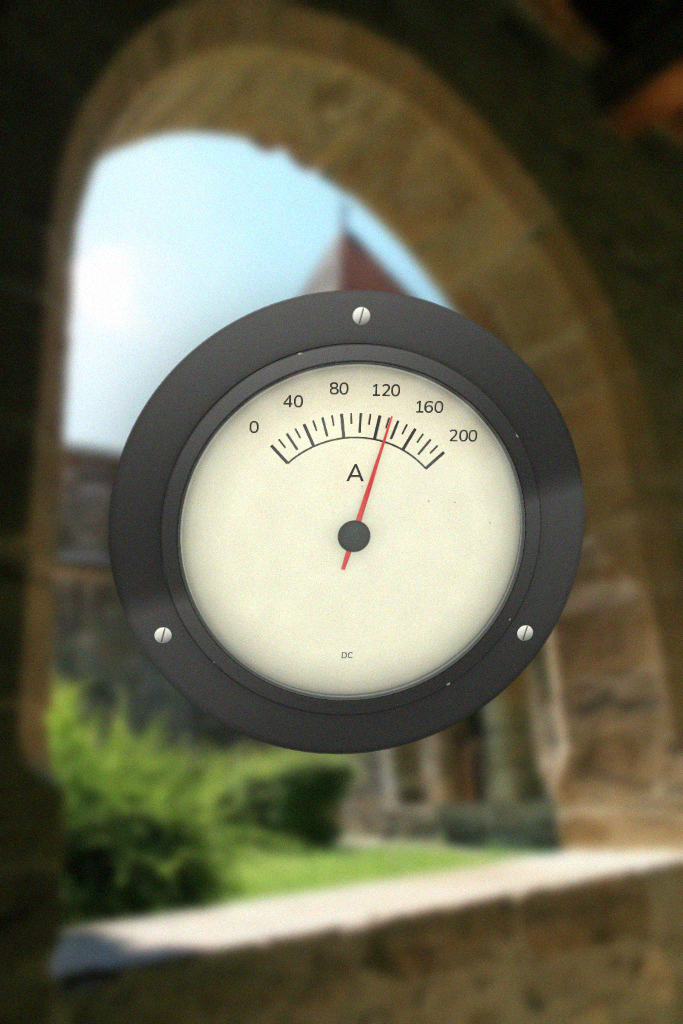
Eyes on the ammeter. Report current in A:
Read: 130 A
